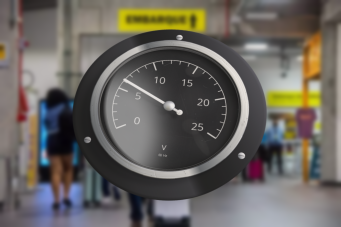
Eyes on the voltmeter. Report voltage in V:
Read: 6 V
